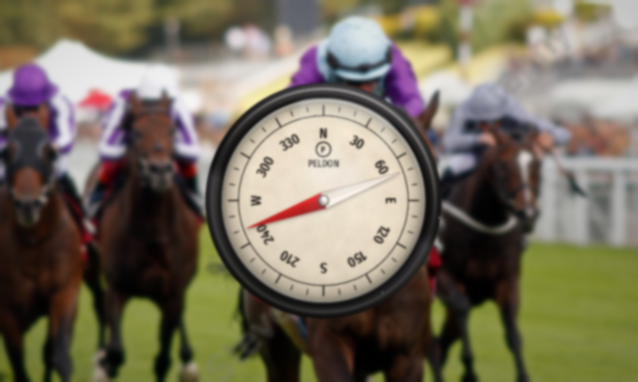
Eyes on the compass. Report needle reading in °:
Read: 250 °
